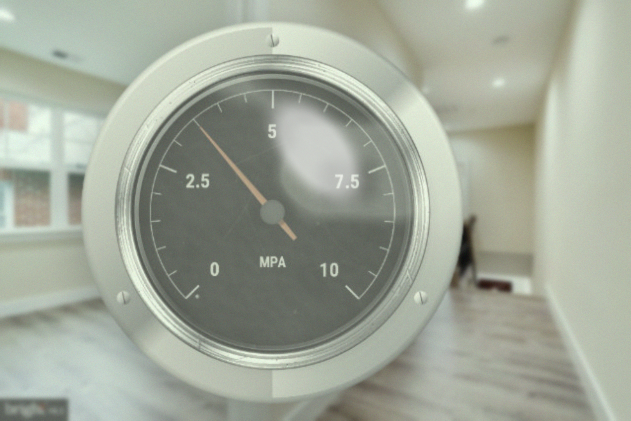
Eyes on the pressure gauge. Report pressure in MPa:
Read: 3.5 MPa
